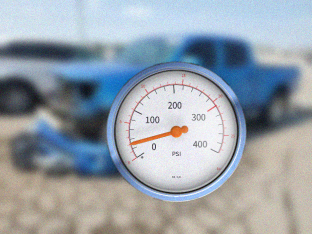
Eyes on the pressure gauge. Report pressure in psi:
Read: 30 psi
